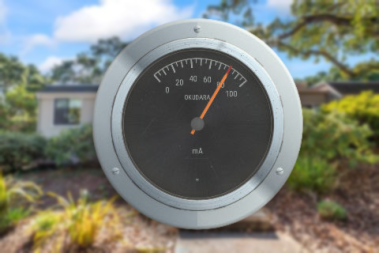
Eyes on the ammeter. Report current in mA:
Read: 80 mA
